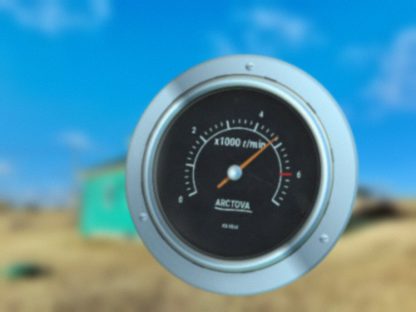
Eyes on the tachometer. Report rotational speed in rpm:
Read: 4800 rpm
